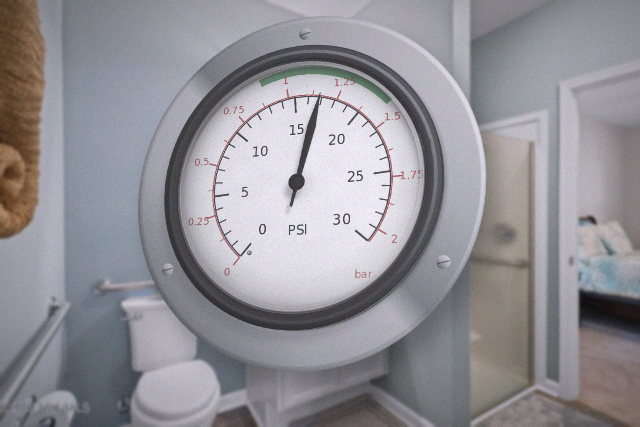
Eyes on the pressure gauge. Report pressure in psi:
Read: 17 psi
